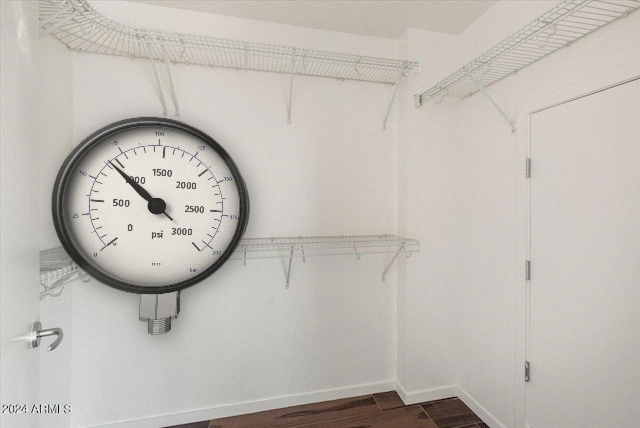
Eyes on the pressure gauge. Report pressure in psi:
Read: 950 psi
